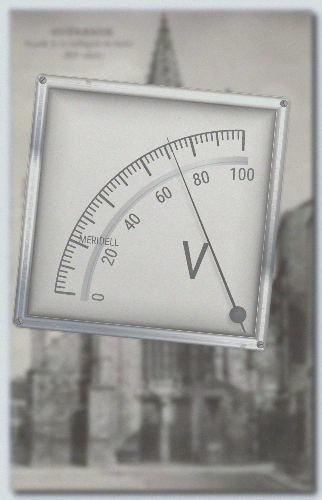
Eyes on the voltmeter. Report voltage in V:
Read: 72 V
